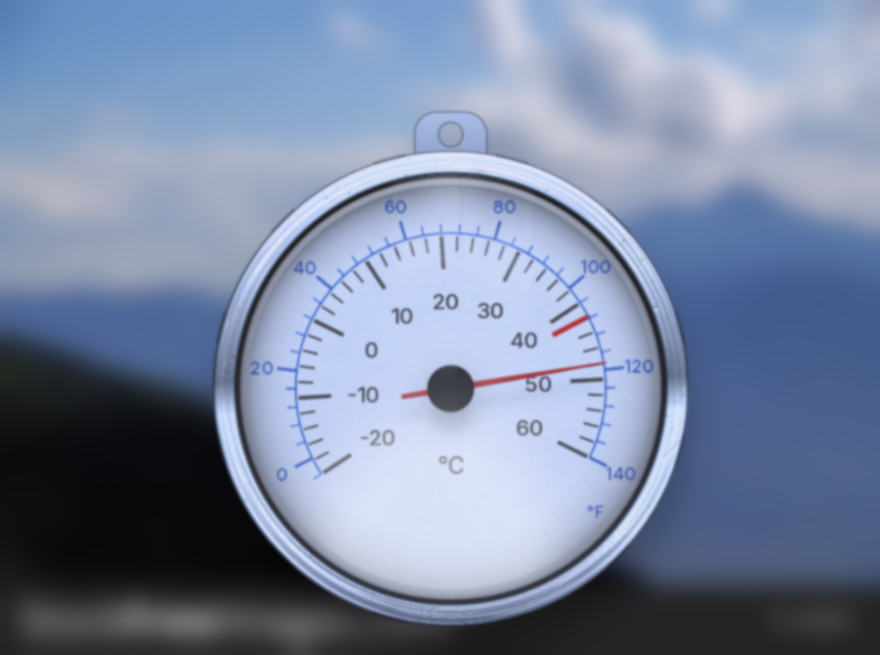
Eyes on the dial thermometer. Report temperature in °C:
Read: 48 °C
